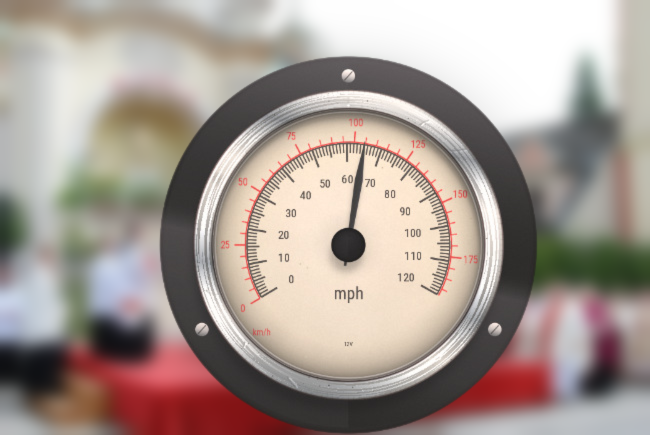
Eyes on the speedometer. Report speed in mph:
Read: 65 mph
